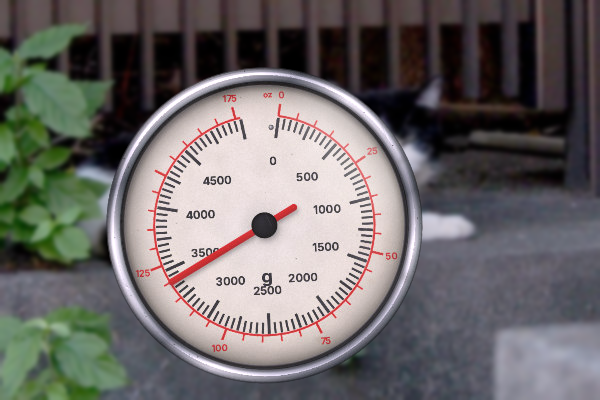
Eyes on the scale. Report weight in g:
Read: 3400 g
